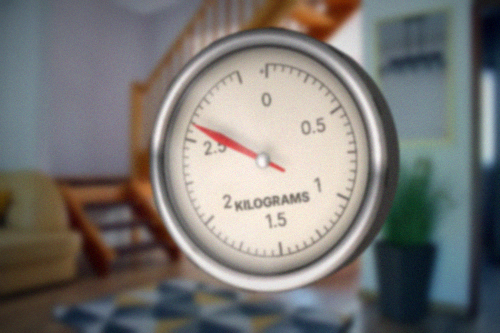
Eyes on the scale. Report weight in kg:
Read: 2.6 kg
